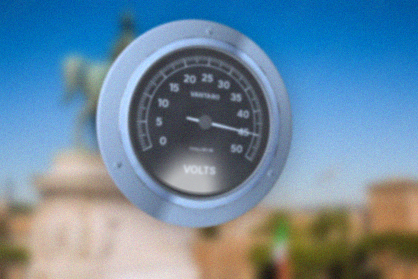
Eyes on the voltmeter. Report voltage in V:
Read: 45 V
